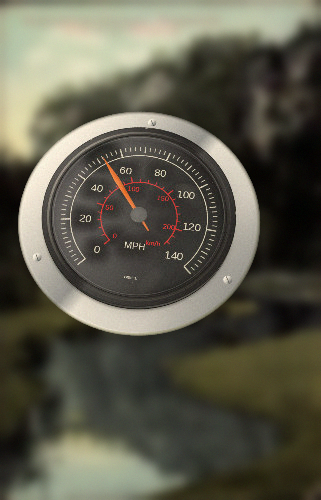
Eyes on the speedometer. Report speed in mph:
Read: 52 mph
